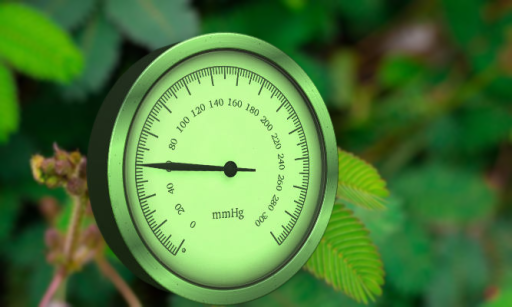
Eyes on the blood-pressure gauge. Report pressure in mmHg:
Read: 60 mmHg
